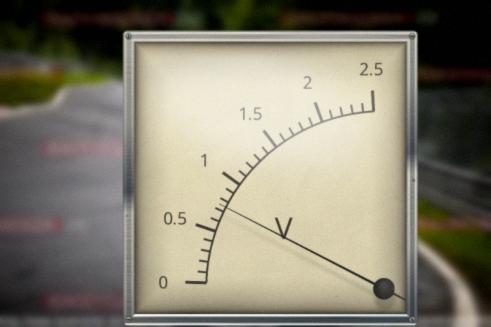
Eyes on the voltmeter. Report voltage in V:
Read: 0.75 V
